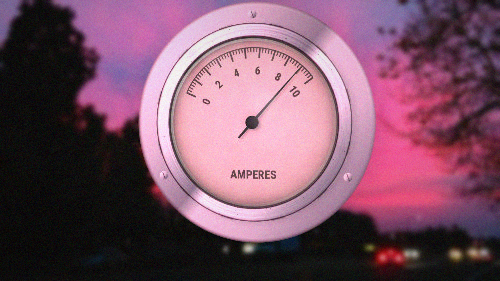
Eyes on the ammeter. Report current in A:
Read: 9 A
